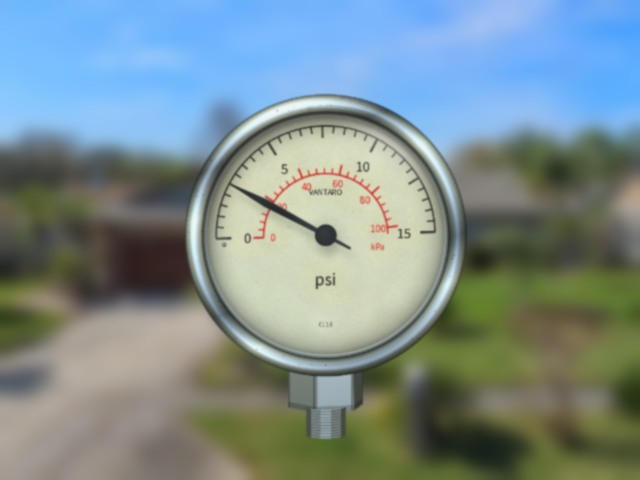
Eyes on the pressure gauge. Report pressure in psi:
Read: 2.5 psi
